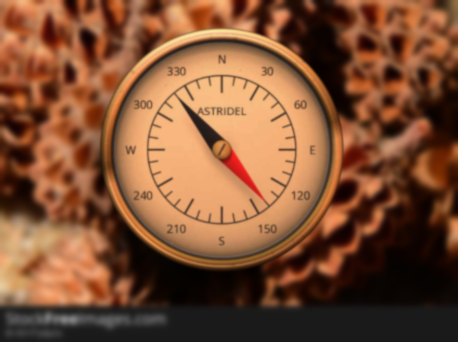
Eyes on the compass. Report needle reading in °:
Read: 140 °
